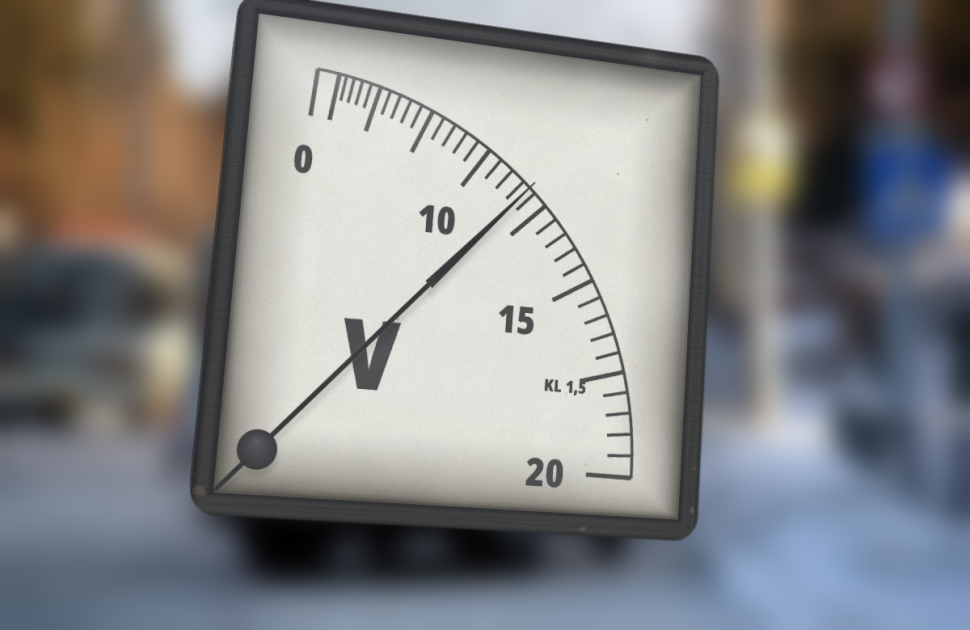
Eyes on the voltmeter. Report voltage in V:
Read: 11.75 V
